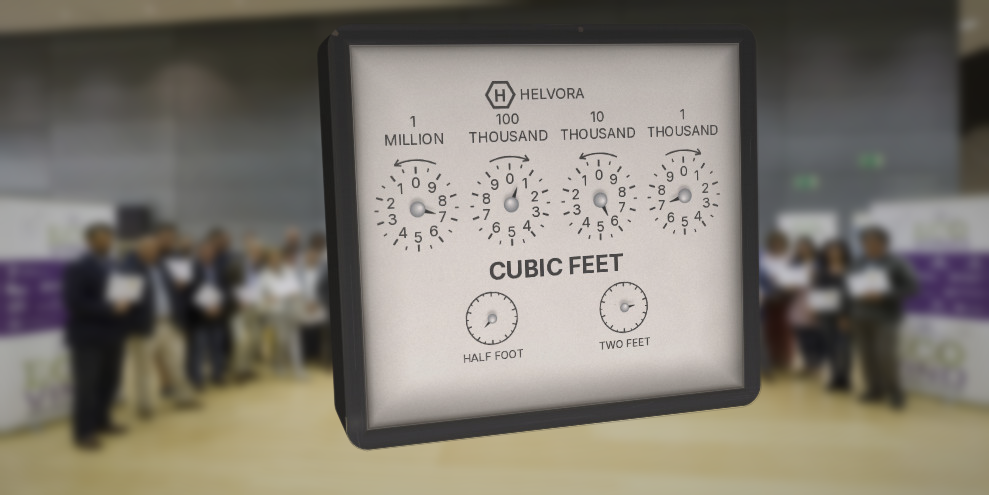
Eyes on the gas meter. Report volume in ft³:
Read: 705700 ft³
